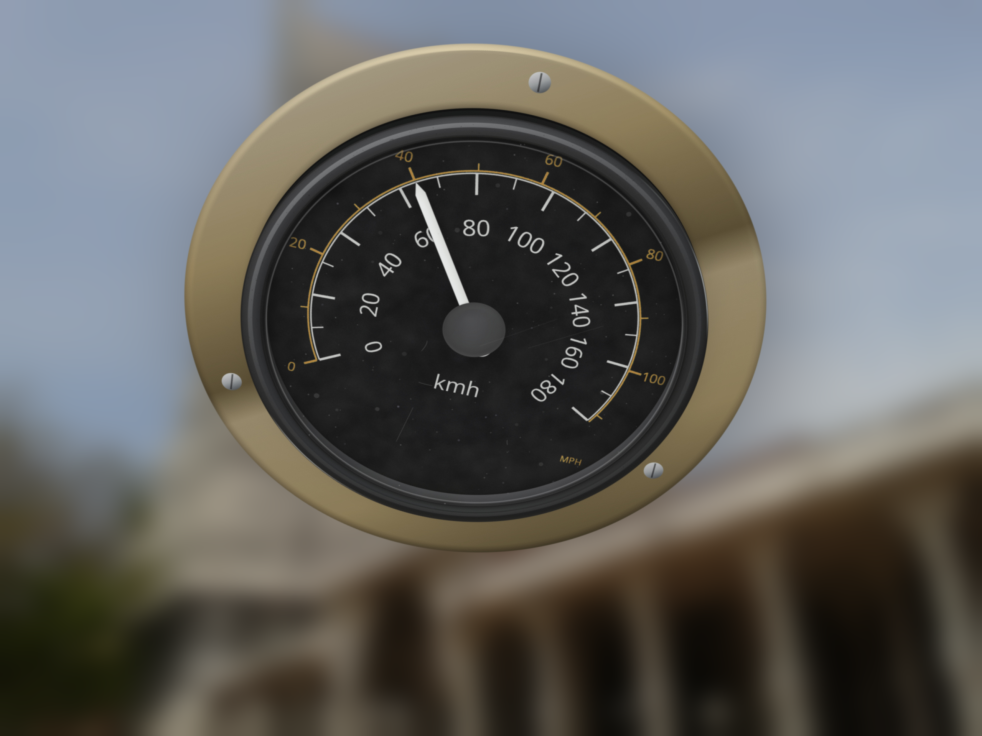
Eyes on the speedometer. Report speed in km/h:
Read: 65 km/h
